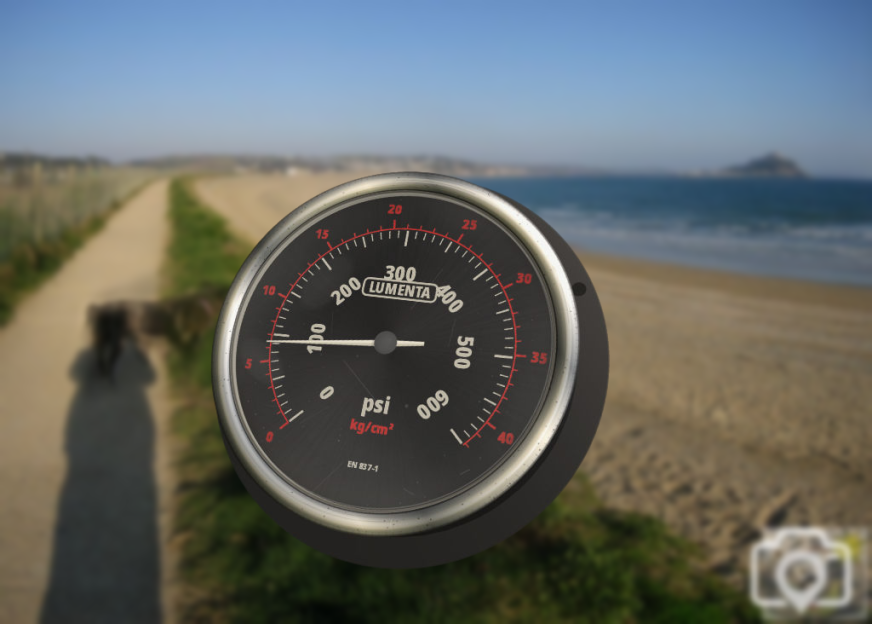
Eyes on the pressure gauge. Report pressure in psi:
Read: 90 psi
